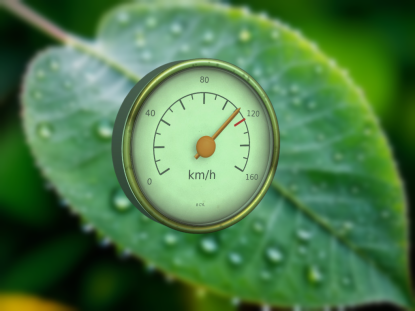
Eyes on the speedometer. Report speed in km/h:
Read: 110 km/h
